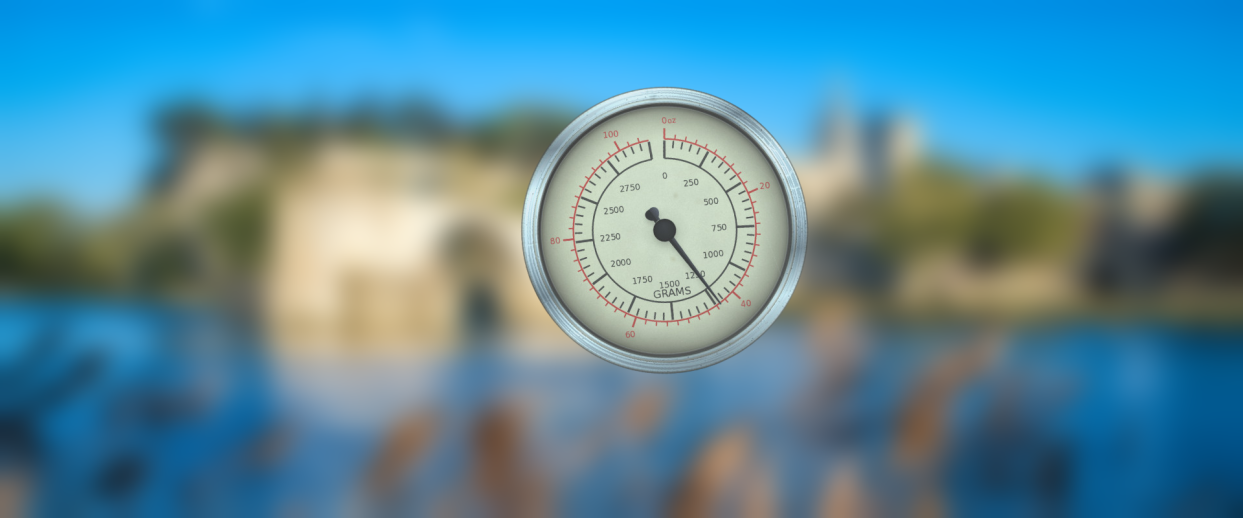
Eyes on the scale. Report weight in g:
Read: 1225 g
